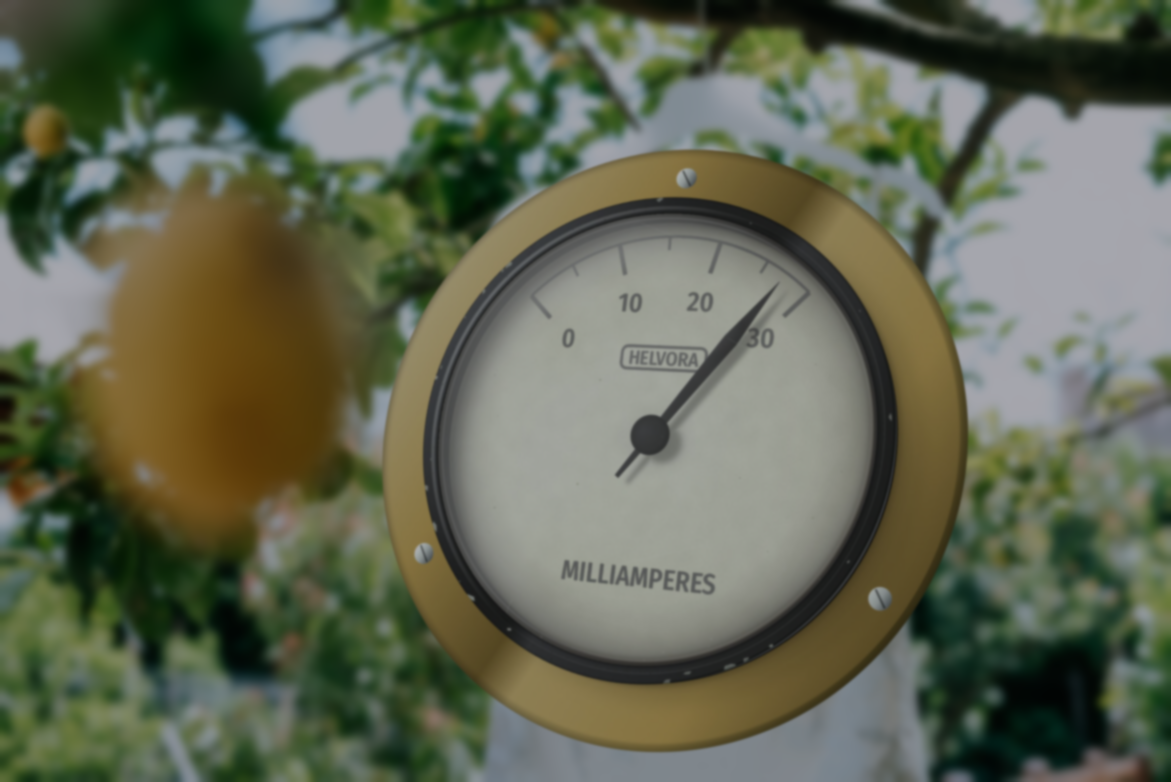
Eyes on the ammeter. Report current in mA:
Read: 27.5 mA
